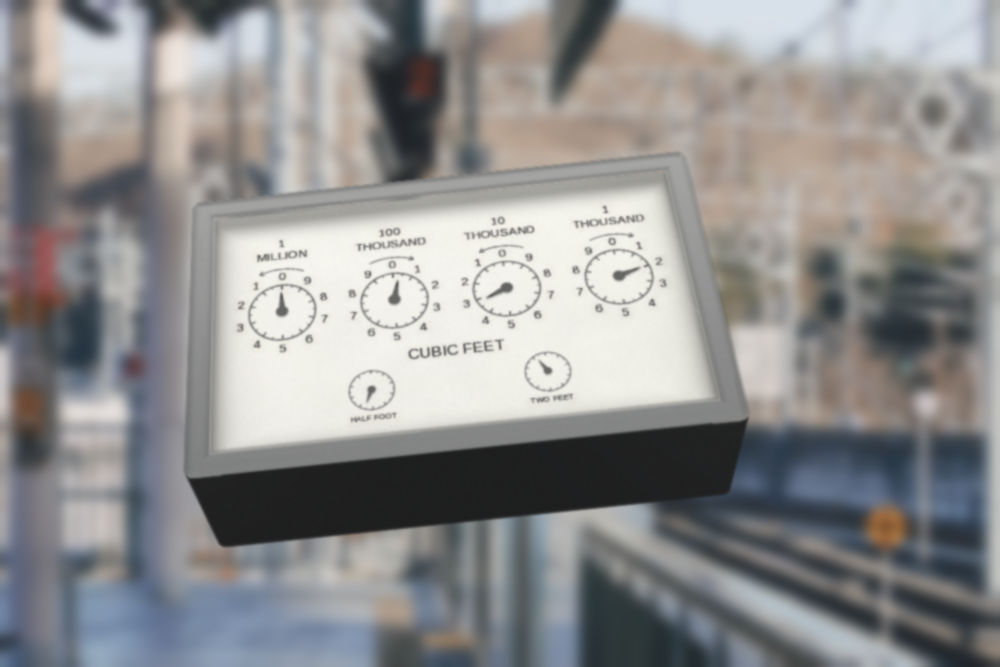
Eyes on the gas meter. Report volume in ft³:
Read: 3200 ft³
